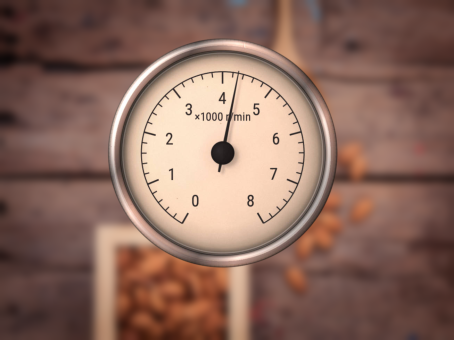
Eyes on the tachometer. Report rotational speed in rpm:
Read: 4300 rpm
